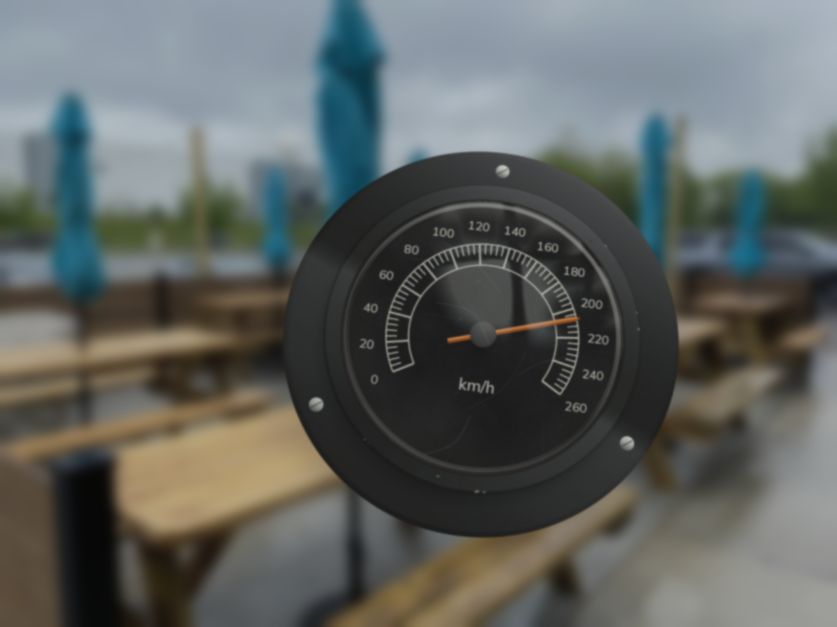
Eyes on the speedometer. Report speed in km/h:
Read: 208 km/h
